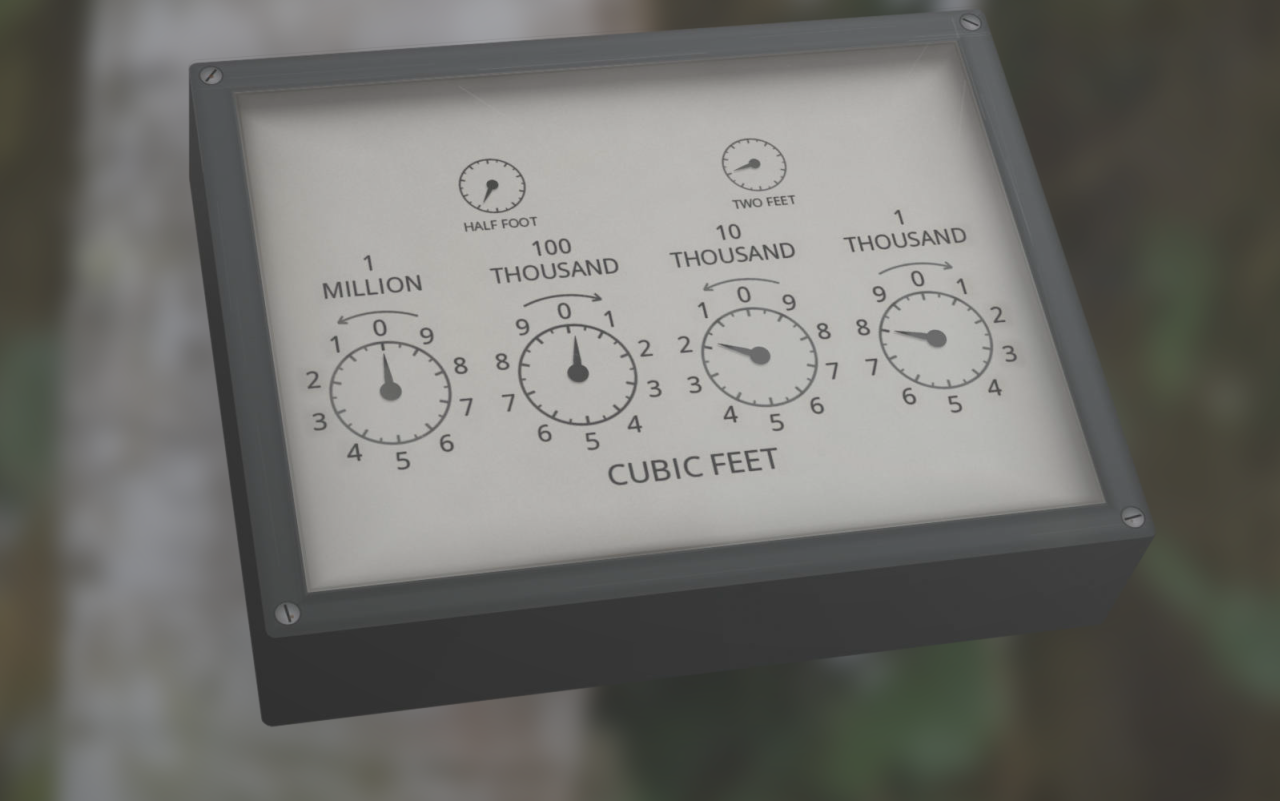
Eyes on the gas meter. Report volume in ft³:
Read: 1800 ft³
